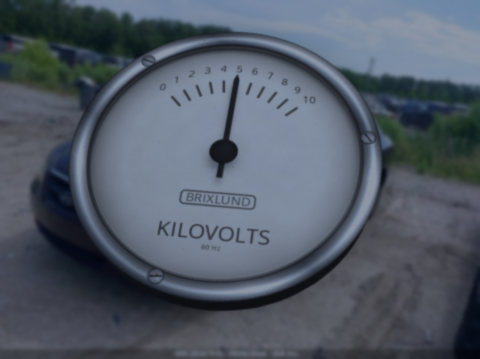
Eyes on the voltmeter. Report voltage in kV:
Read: 5 kV
